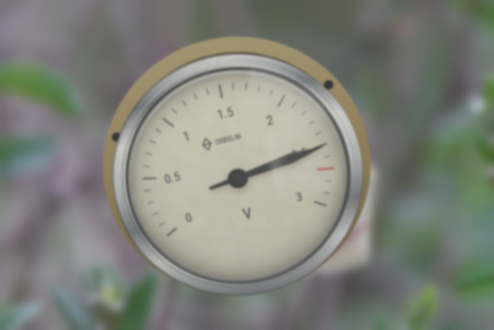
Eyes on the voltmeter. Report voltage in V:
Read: 2.5 V
